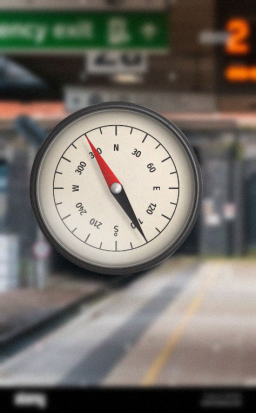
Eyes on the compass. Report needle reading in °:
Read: 330 °
